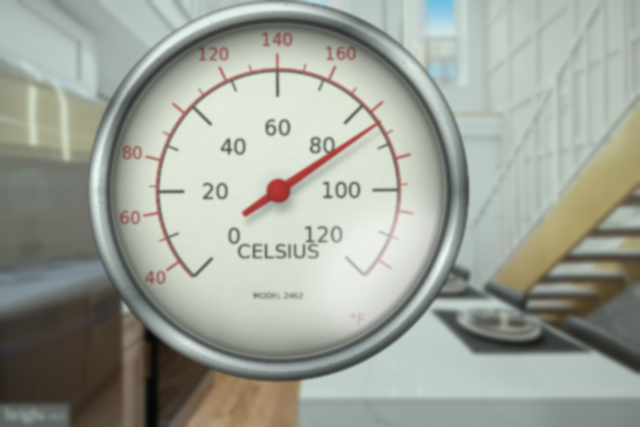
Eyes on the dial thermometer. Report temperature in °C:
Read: 85 °C
